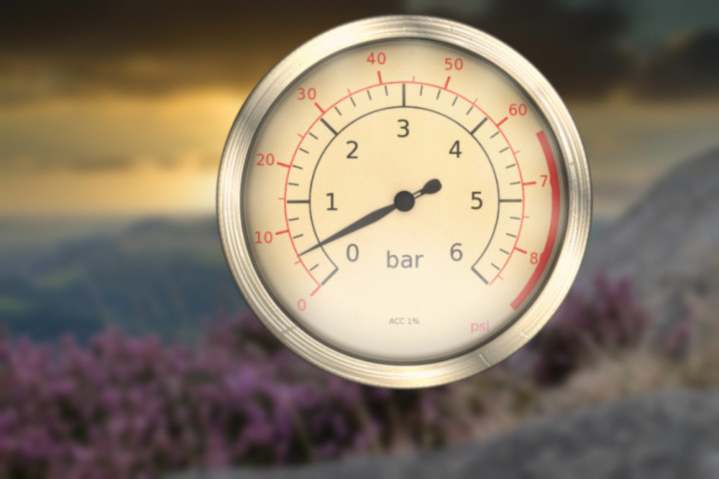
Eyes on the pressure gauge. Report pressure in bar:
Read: 0.4 bar
